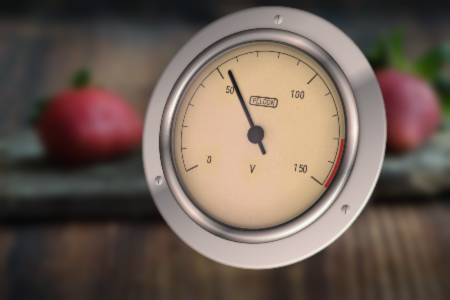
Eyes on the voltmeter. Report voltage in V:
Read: 55 V
